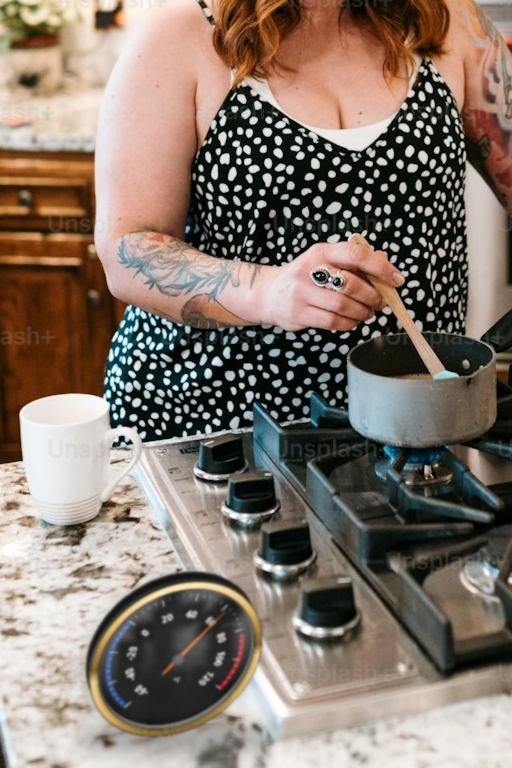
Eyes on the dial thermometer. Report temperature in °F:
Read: 60 °F
